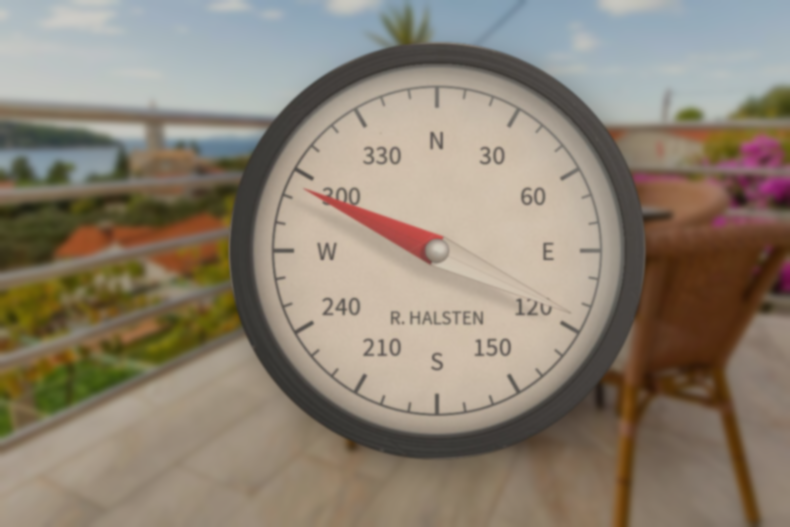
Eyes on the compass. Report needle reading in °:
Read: 295 °
